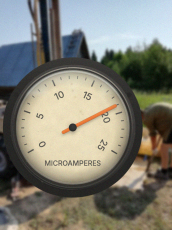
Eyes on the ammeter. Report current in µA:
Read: 19 µA
